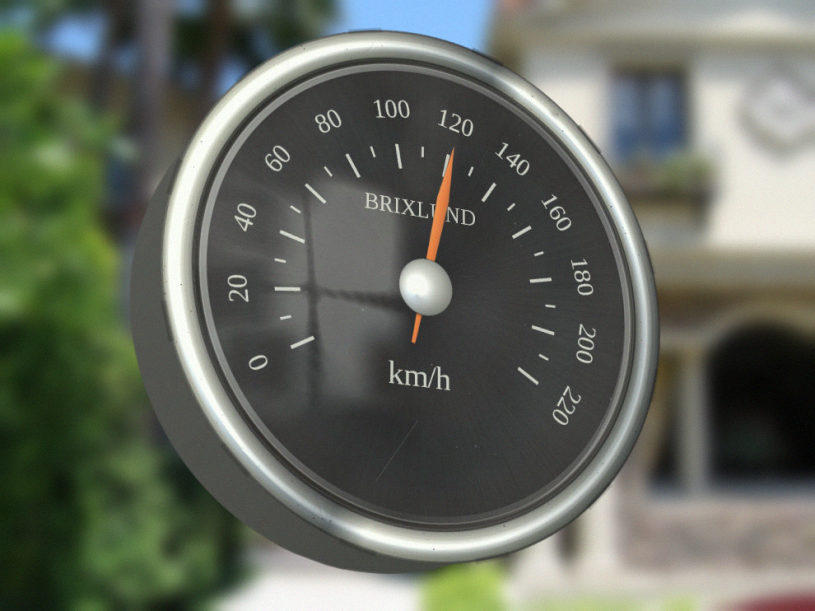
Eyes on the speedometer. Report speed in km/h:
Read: 120 km/h
